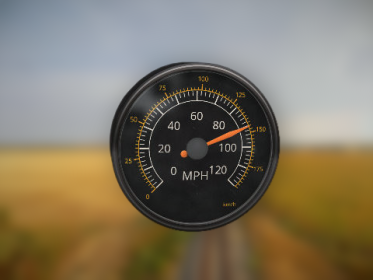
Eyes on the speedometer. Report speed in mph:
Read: 90 mph
